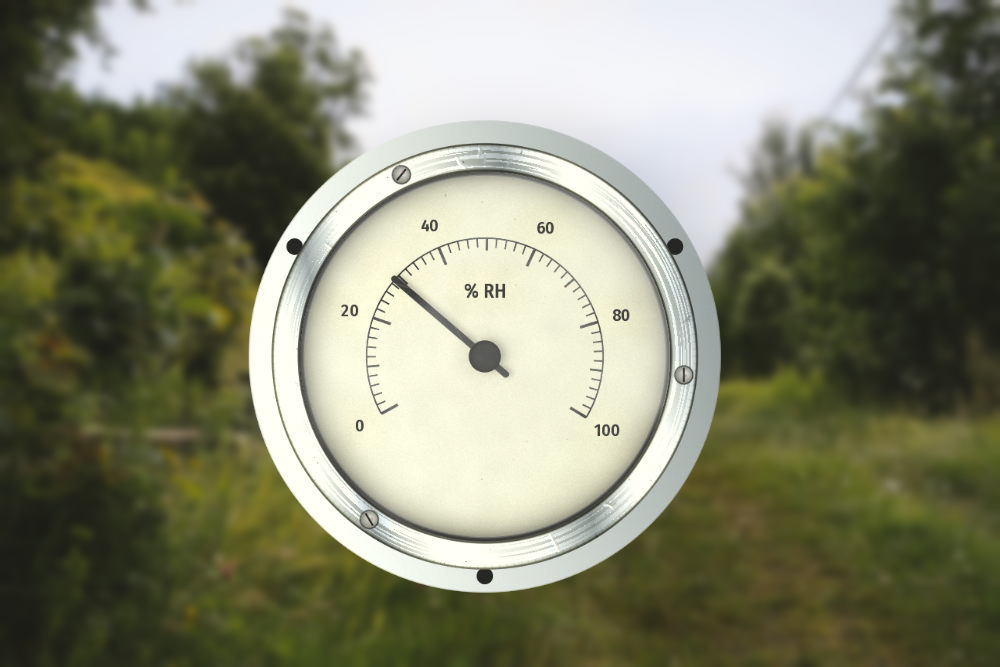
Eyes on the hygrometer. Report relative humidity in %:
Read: 29 %
